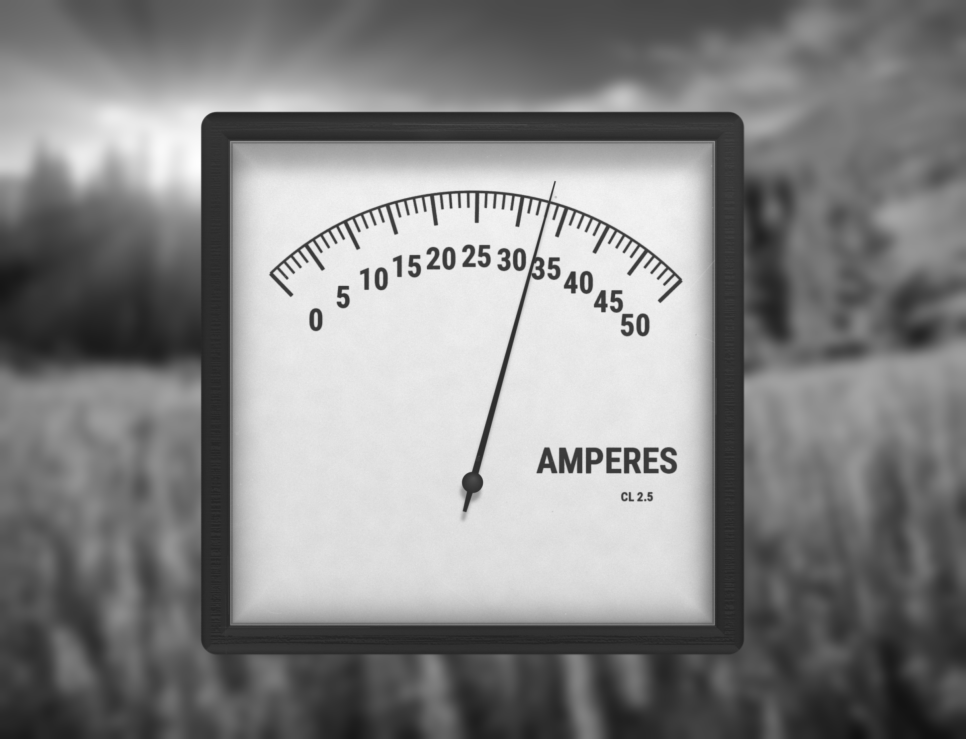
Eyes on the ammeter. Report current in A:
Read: 33 A
